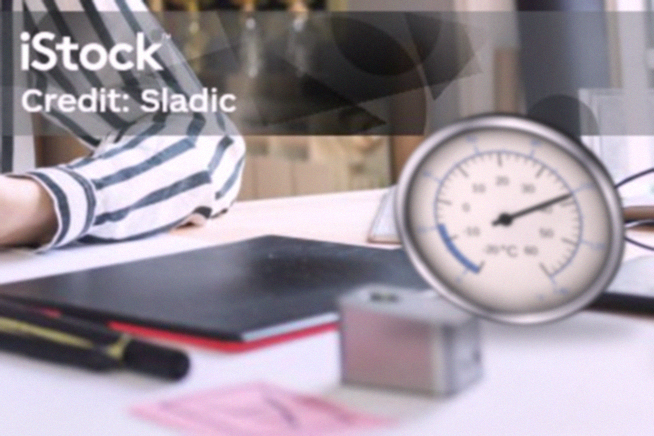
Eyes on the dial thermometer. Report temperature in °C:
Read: 38 °C
